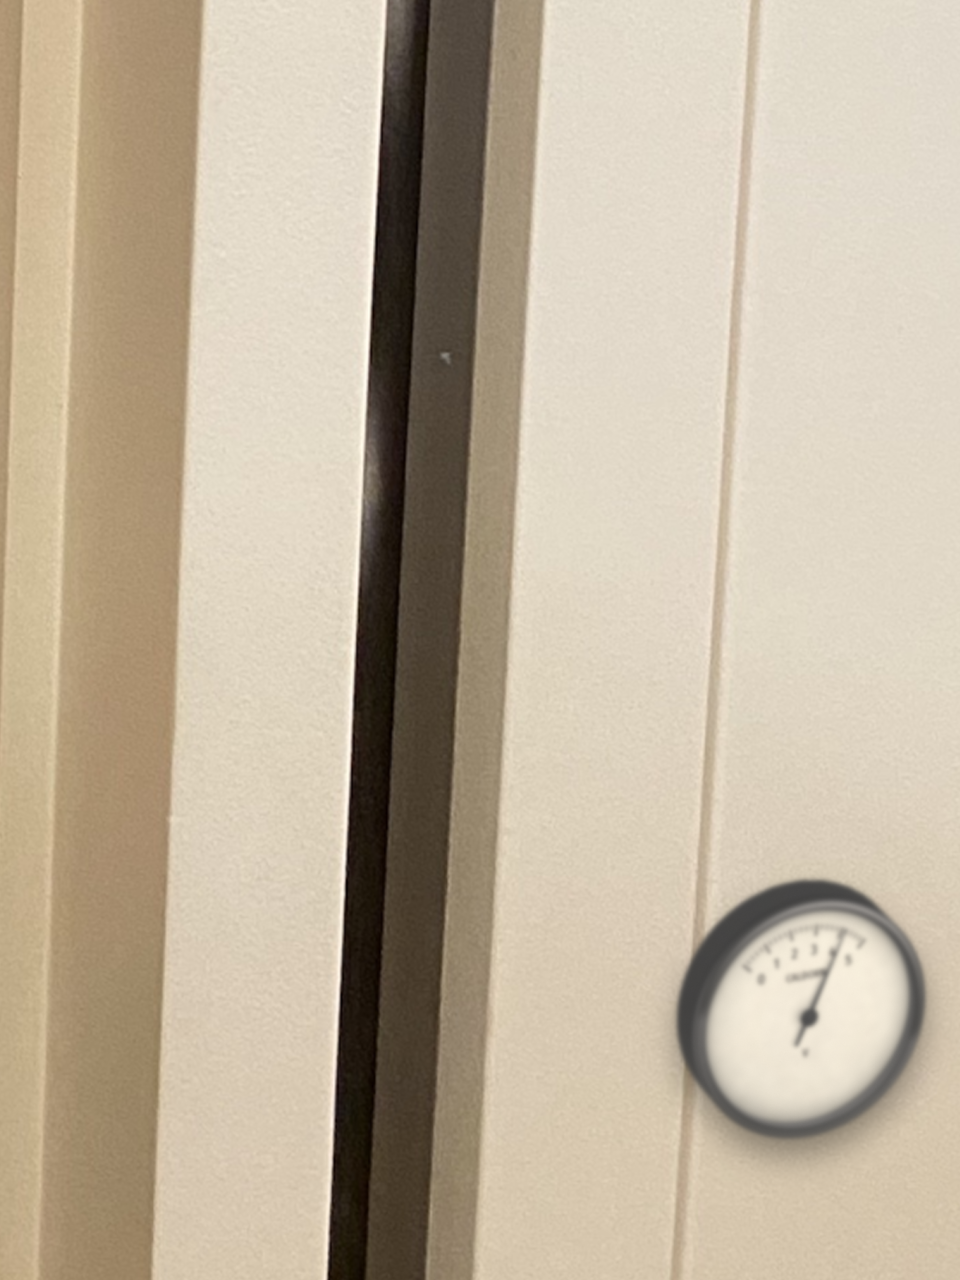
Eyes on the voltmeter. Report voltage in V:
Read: 4 V
